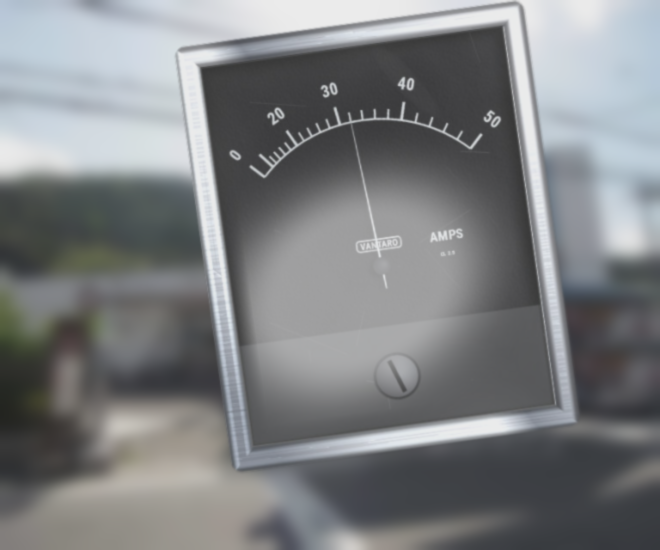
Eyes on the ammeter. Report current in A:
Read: 32 A
